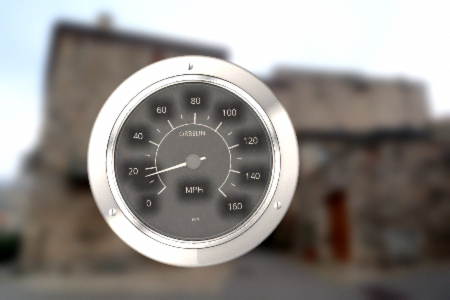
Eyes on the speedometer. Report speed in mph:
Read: 15 mph
